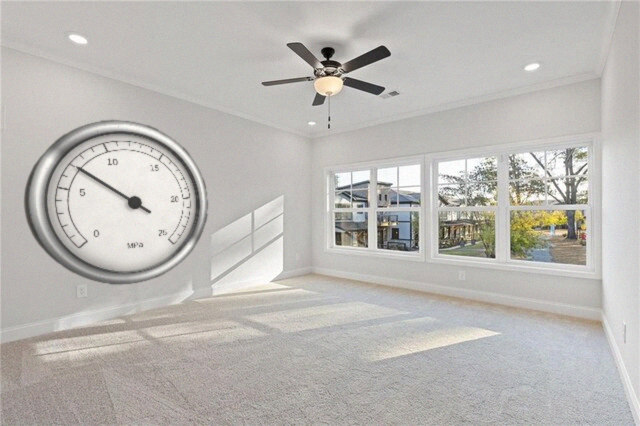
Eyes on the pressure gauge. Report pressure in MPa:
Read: 7 MPa
